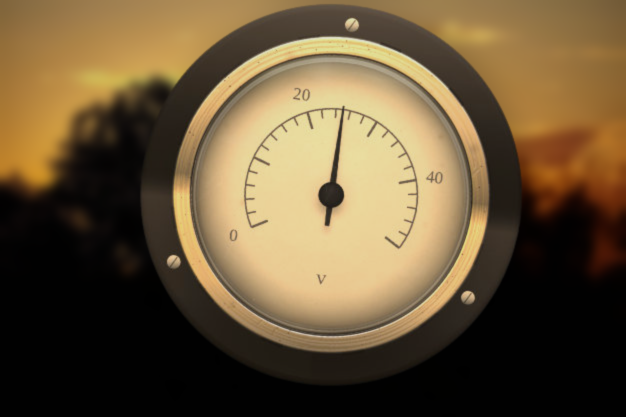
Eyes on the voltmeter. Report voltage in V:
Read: 25 V
